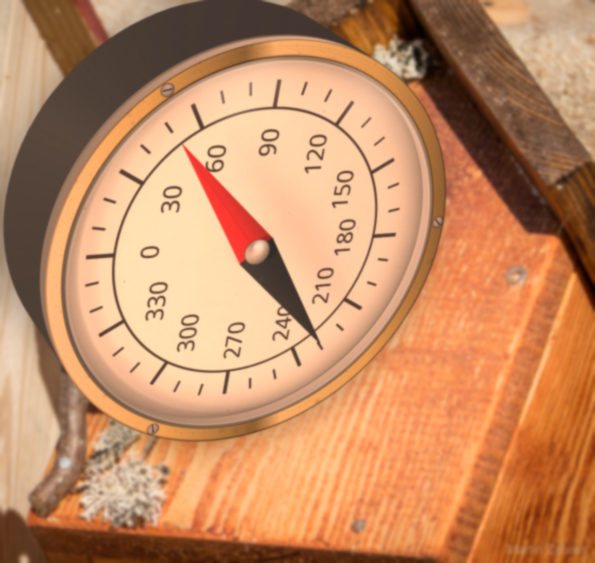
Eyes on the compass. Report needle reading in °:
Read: 50 °
